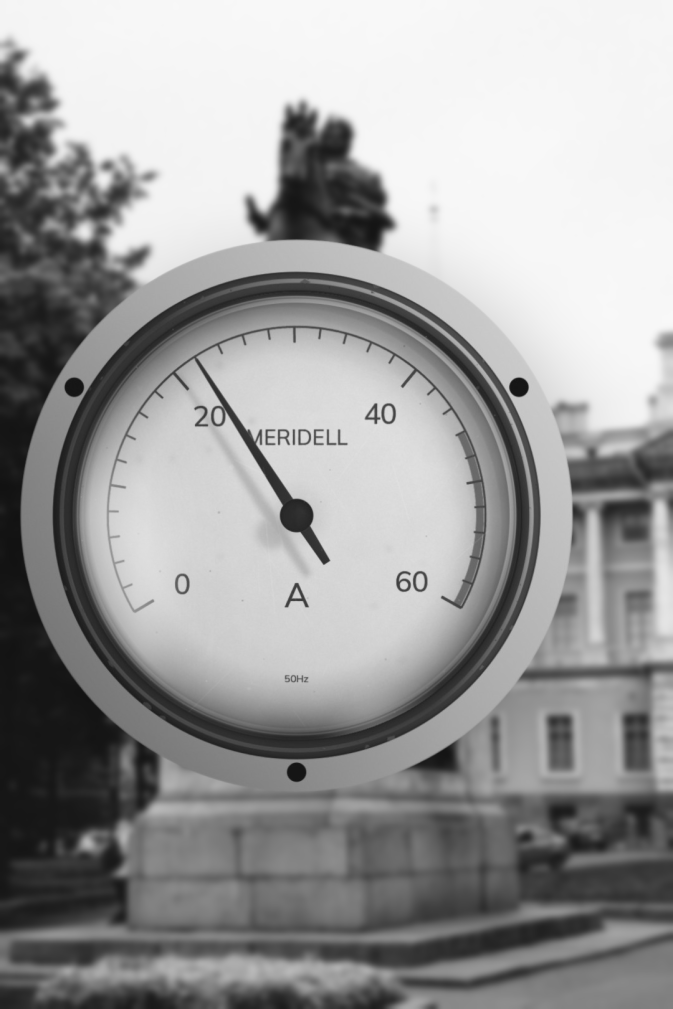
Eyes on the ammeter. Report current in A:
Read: 22 A
